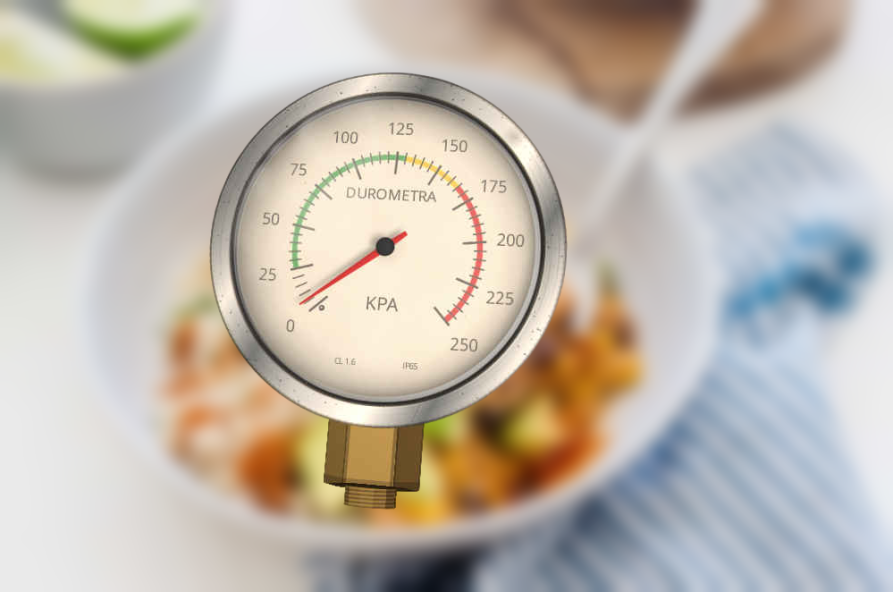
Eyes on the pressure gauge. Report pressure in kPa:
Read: 5 kPa
